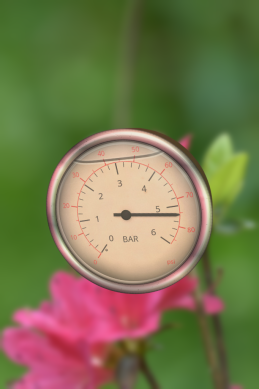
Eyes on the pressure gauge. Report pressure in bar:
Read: 5.2 bar
